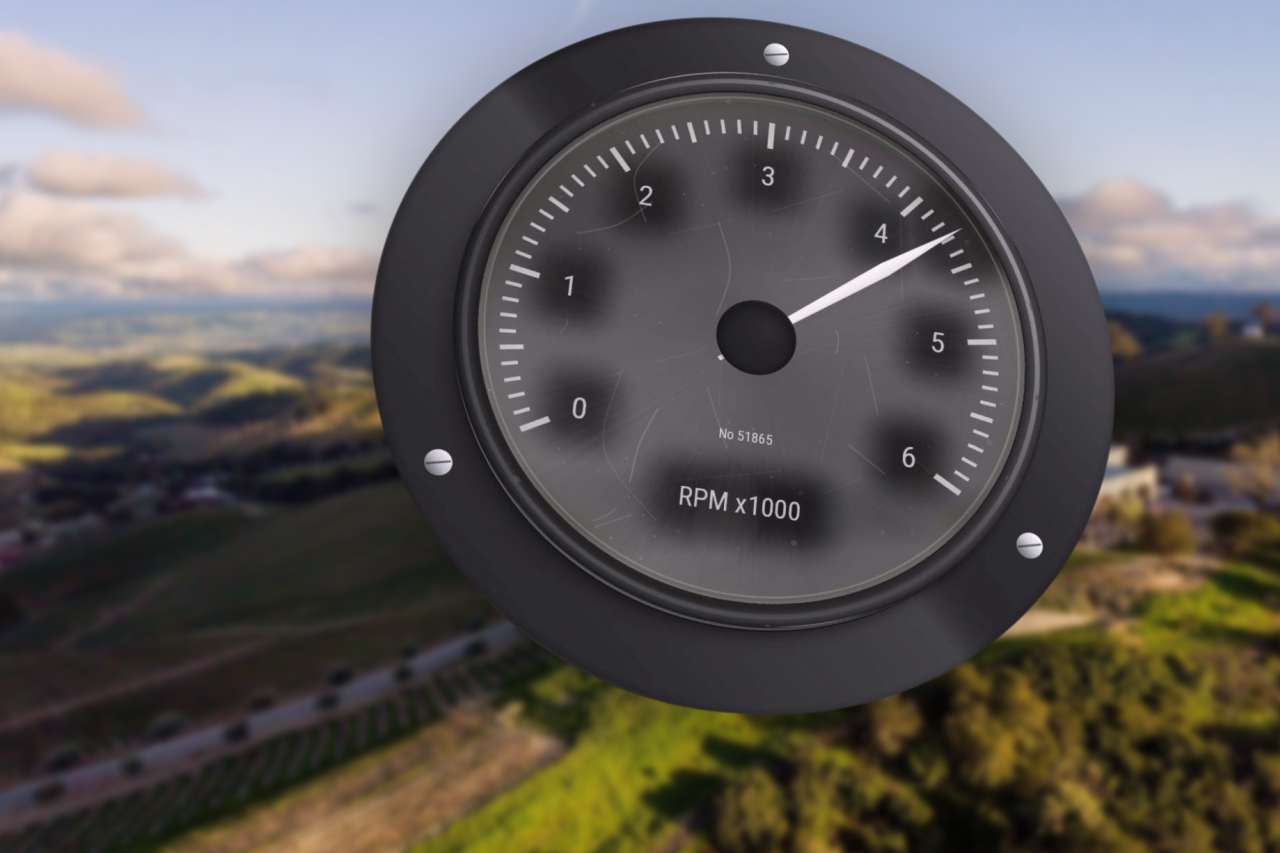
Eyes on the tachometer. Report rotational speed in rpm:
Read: 4300 rpm
